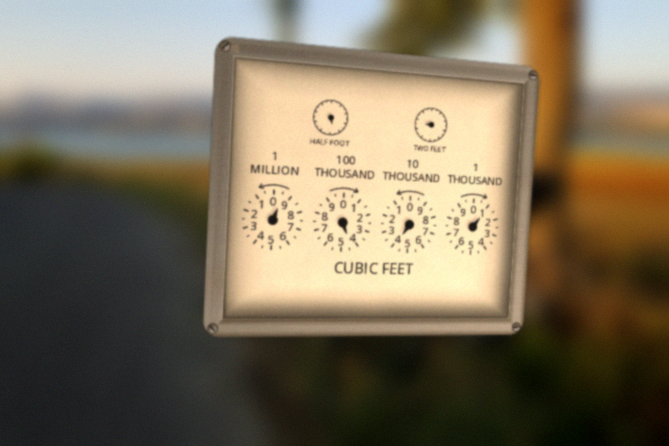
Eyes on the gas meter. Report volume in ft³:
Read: 944100 ft³
